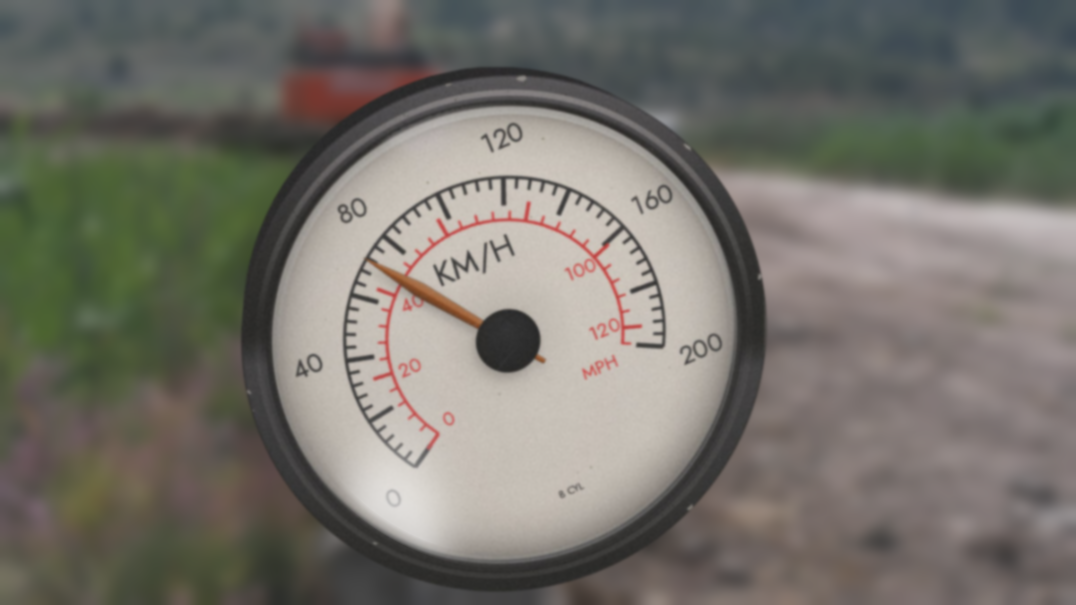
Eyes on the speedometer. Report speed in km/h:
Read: 72 km/h
